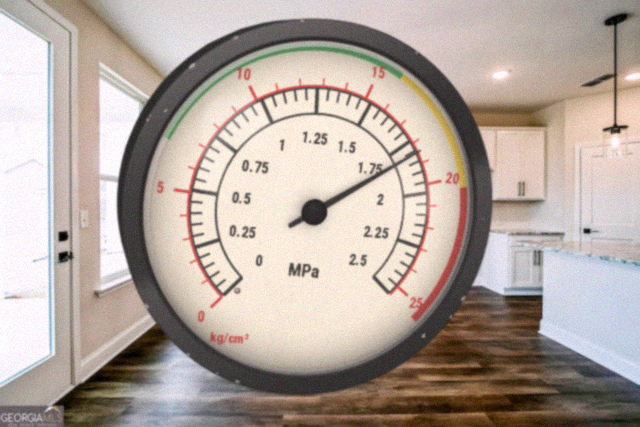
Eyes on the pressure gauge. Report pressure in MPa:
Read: 1.8 MPa
